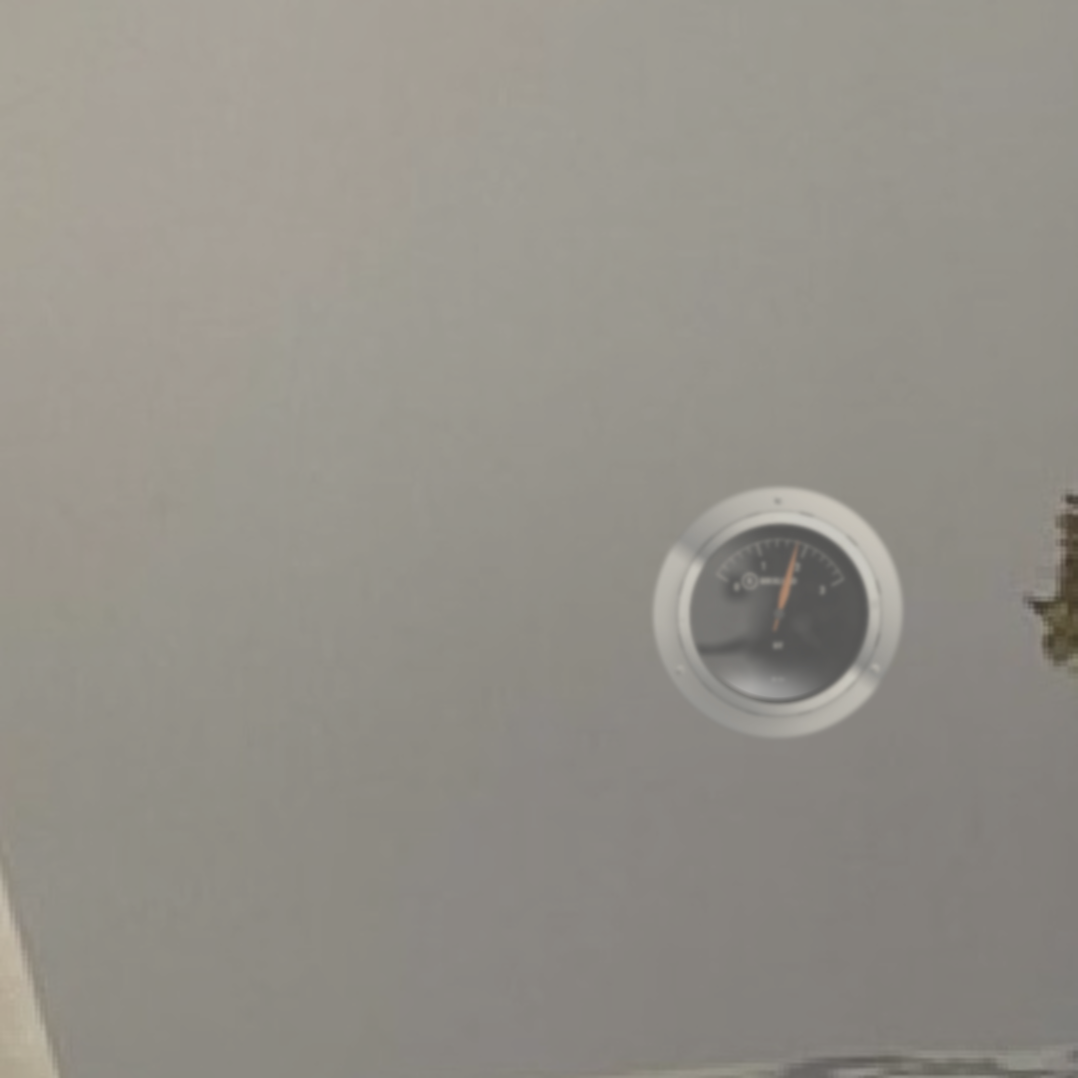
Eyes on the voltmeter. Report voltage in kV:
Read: 1.8 kV
